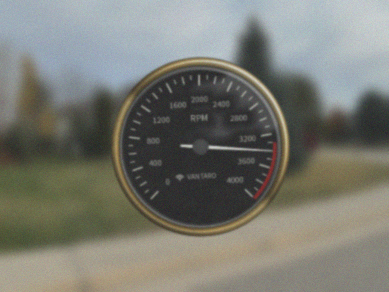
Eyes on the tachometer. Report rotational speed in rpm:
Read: 3400 rpm
